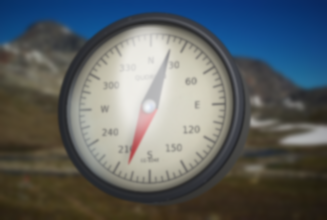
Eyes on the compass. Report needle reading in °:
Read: 200 °
